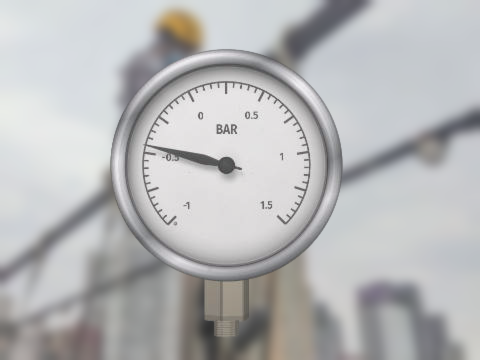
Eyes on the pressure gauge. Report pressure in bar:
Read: -0.45 bar
